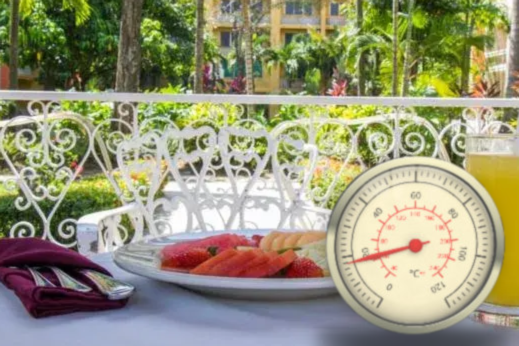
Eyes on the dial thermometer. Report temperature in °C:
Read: 18 °C
